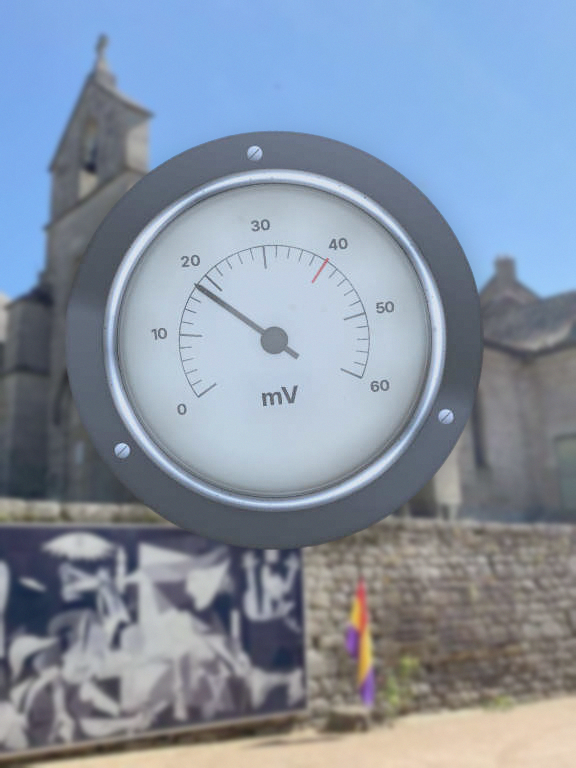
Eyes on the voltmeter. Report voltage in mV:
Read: 18 mV
